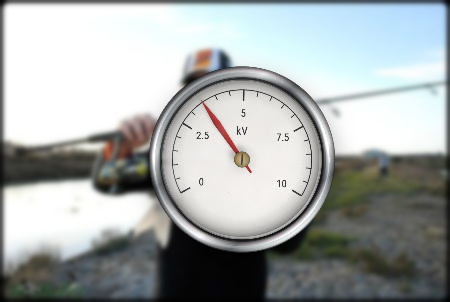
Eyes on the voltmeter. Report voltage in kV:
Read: 3.5 kV
